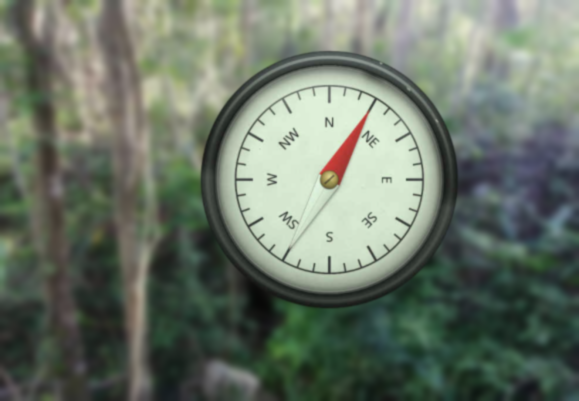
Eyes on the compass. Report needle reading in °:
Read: 30 °
